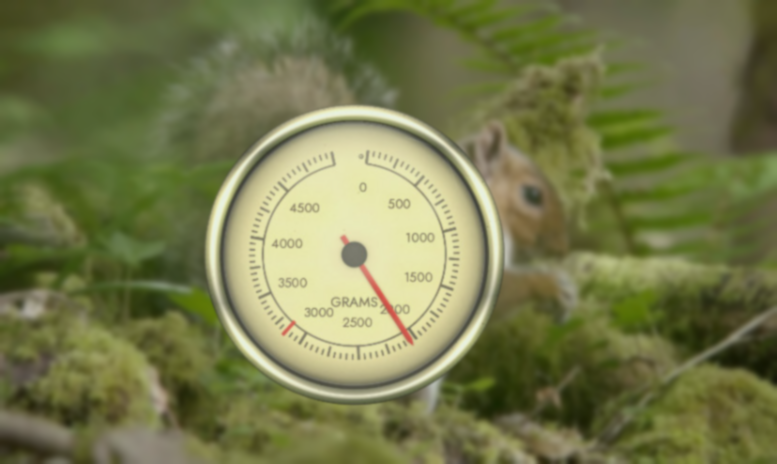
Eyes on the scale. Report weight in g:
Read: 2050 g
